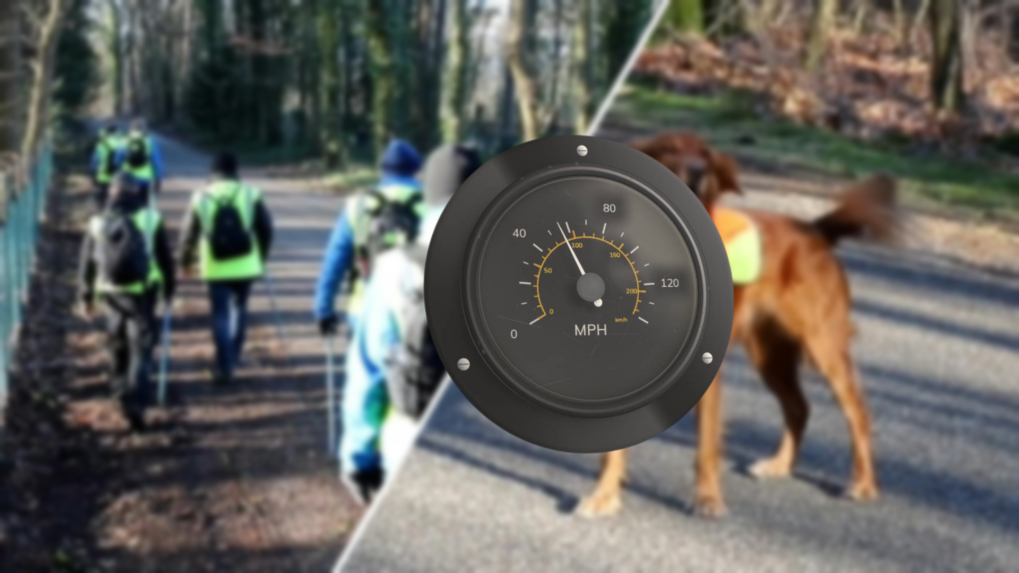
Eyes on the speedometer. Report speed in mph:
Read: 55 mph
